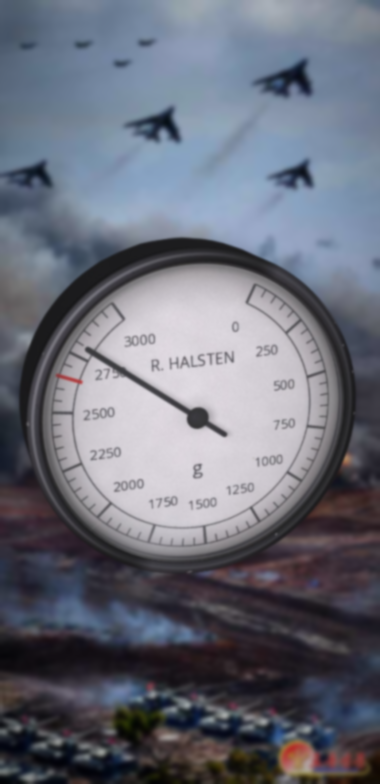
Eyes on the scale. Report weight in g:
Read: 2800 g
